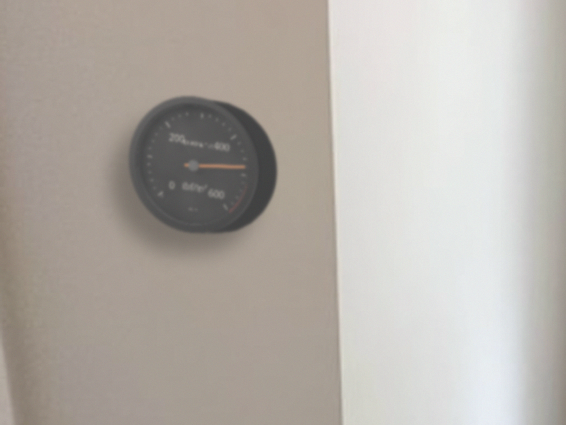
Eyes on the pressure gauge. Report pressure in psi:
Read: 480 psi
